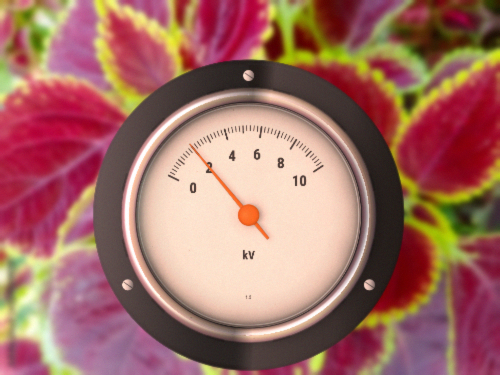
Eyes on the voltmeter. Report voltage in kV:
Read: 2 kV
